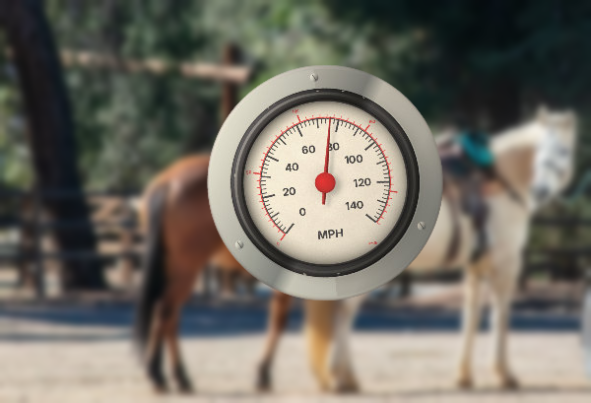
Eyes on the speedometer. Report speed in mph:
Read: 76 mph
